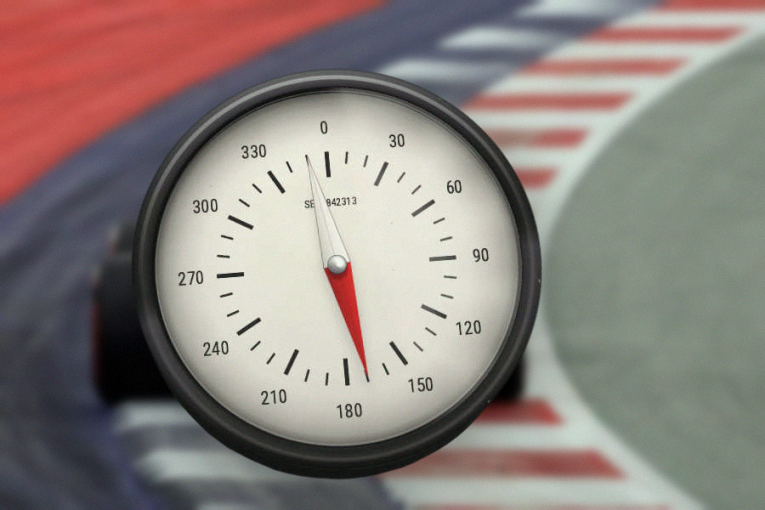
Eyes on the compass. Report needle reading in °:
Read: 170 °
